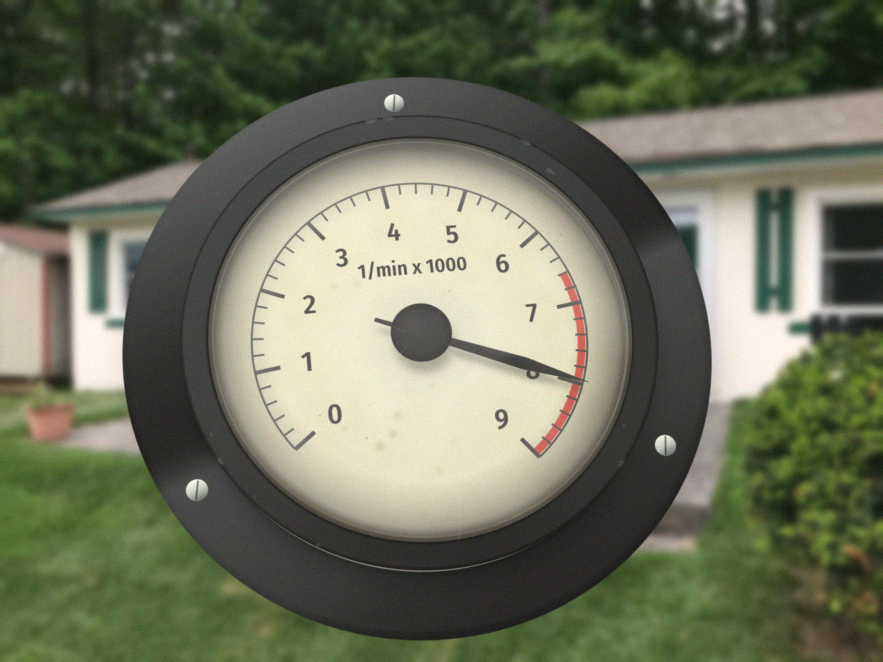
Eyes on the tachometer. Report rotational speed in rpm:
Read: 8000 rpm
